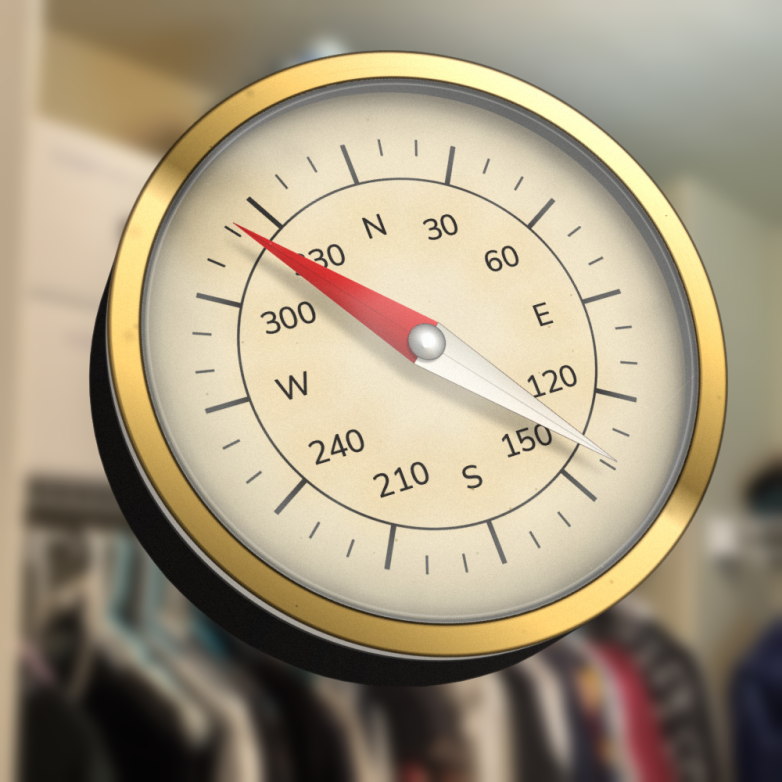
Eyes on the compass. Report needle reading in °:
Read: 320 °
